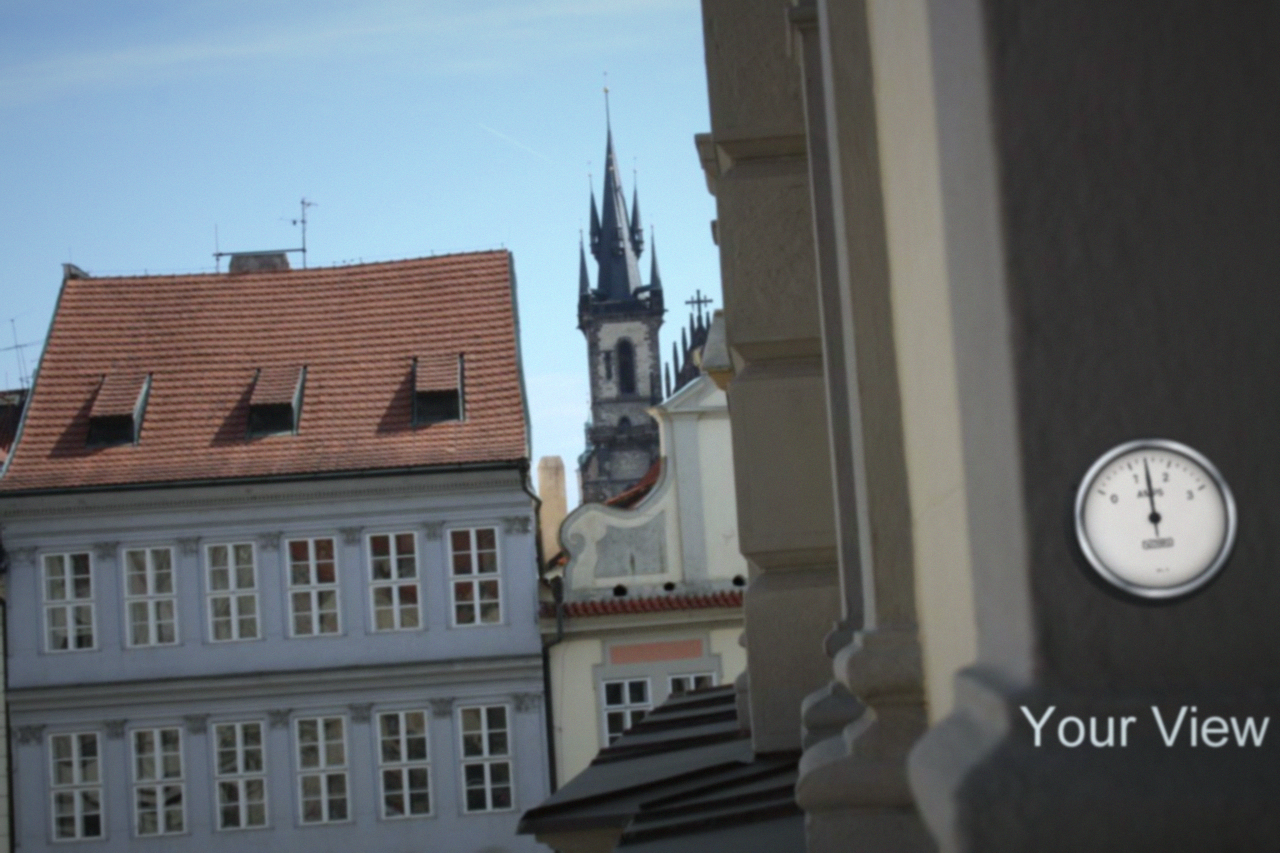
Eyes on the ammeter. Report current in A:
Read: 1.4 A
